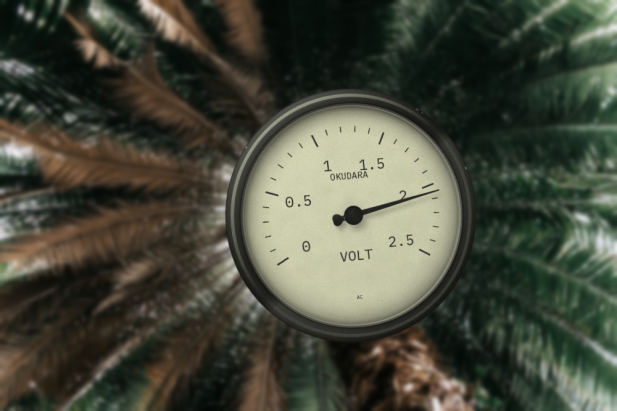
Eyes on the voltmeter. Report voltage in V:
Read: 2.05 V
